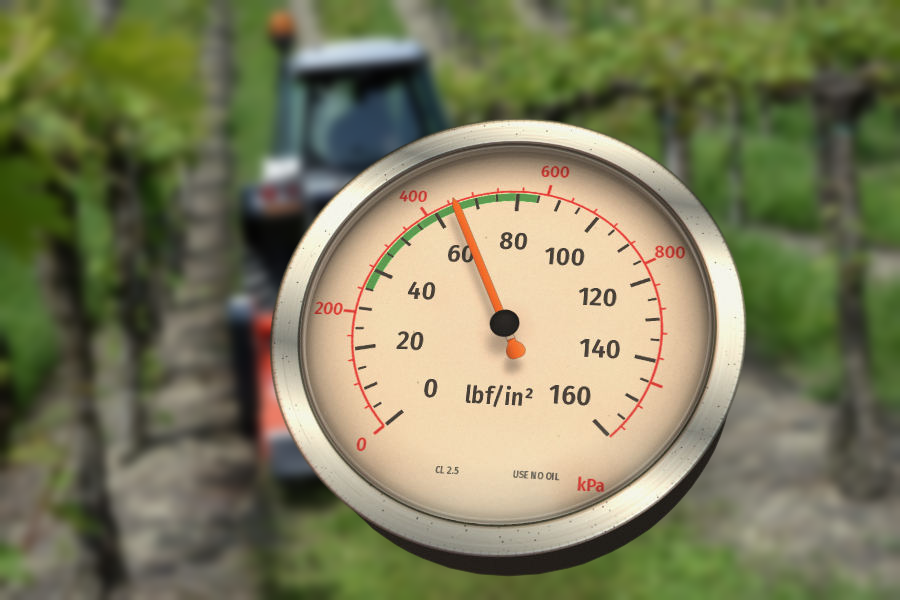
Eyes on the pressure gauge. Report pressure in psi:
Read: 65 psi
